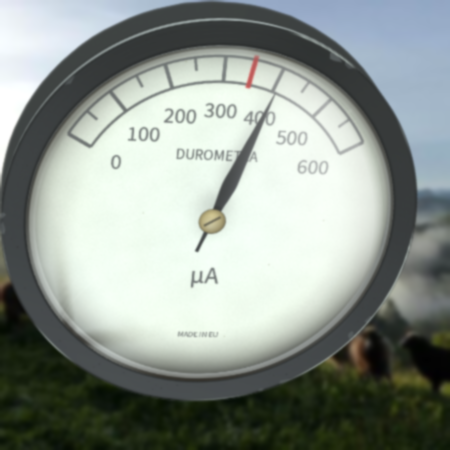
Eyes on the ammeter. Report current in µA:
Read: 400 µA
